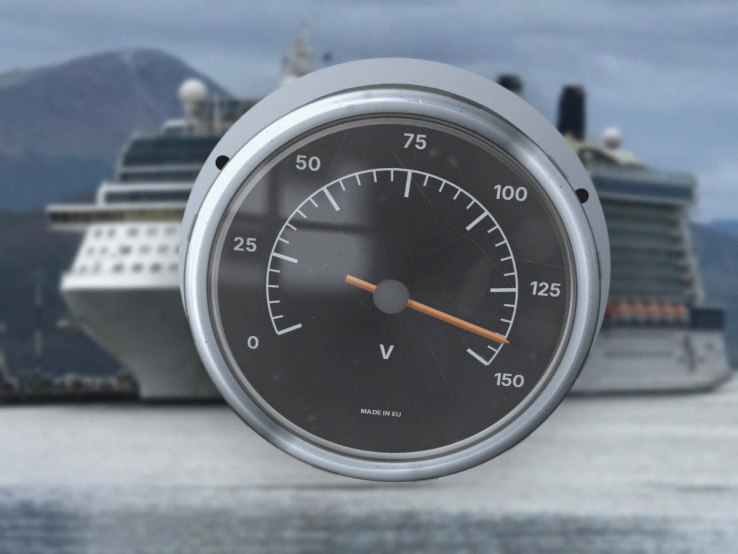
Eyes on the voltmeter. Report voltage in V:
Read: 140 V
